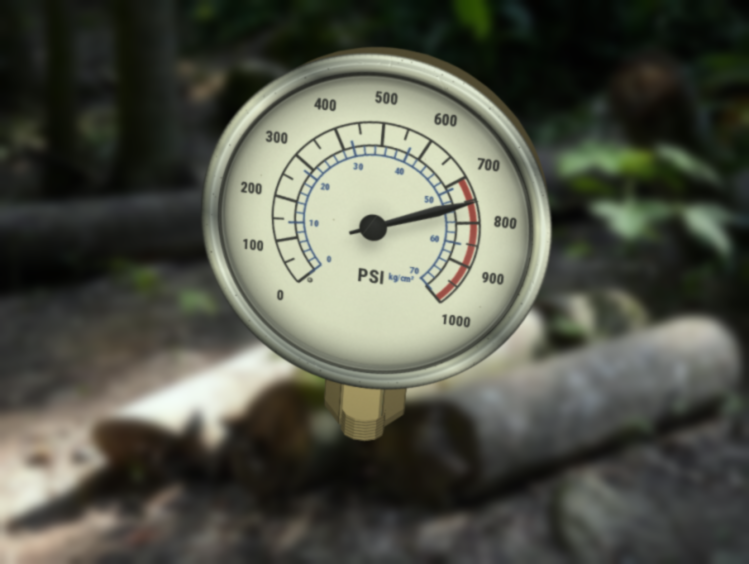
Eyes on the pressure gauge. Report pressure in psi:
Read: 750 psi
